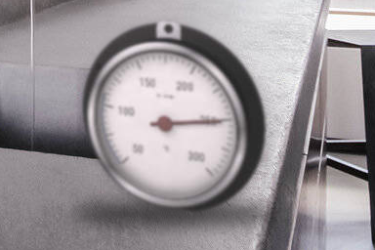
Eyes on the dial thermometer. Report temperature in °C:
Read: 250 °C
